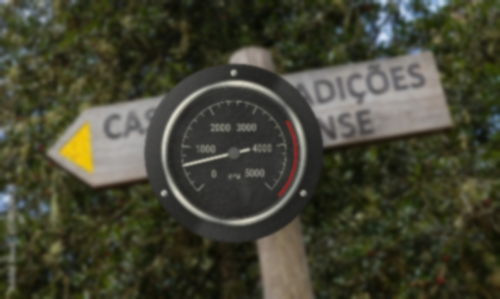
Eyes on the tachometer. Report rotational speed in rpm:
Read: 600 rpm
